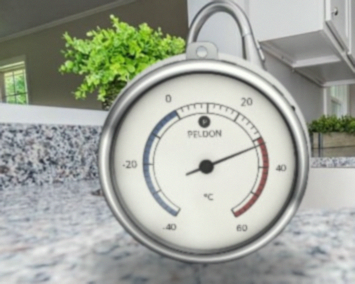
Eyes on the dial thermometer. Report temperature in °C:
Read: 32 °C
